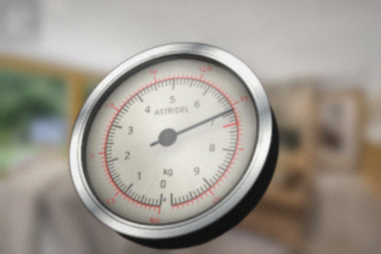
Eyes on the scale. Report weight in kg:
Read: 7 kg
